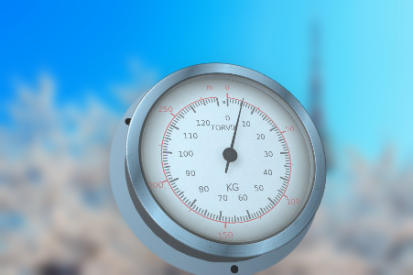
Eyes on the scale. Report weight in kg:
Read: 5 kg
